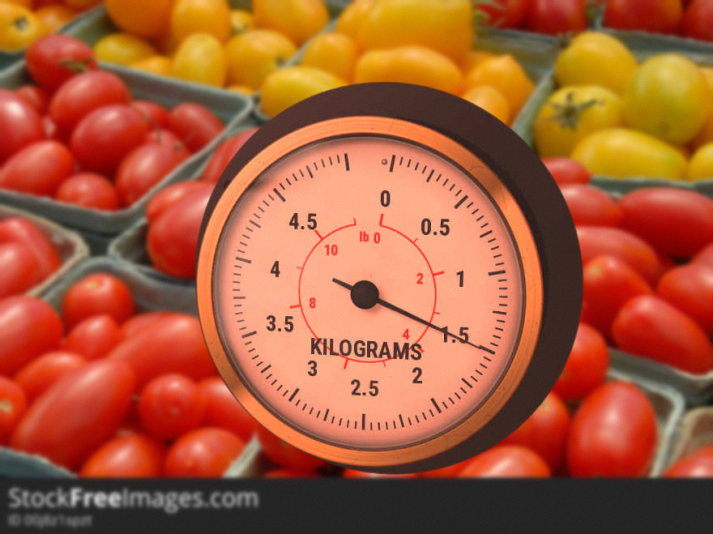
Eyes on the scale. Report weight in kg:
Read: 1.5 kg
